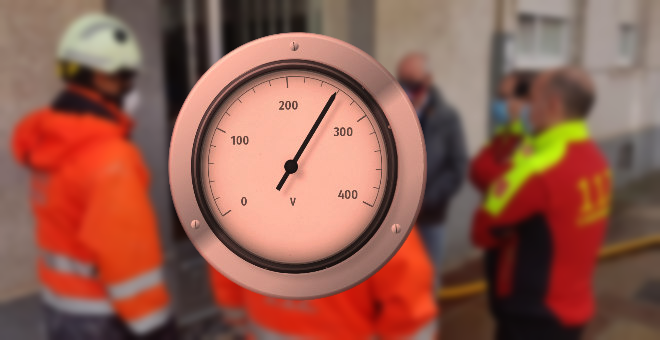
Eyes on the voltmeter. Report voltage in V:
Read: 260 V
